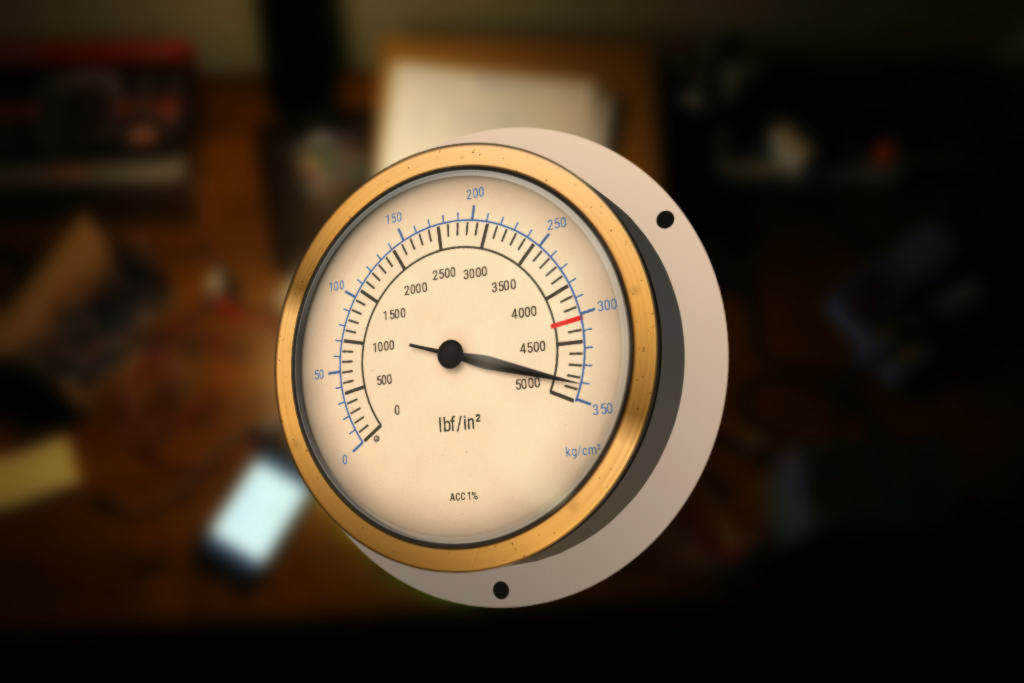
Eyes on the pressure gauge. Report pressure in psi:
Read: 4850 psi
